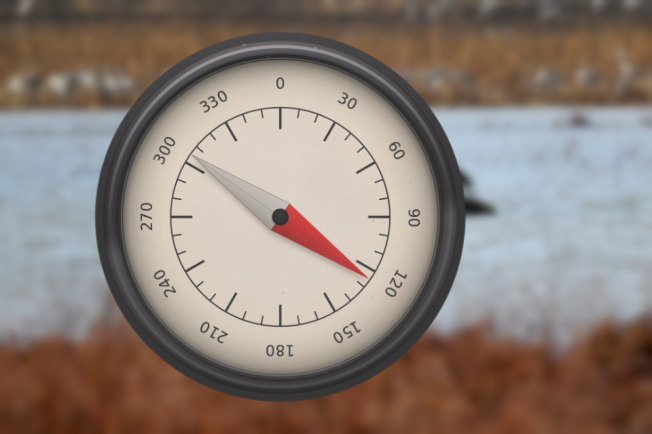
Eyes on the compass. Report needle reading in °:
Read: 125 °
